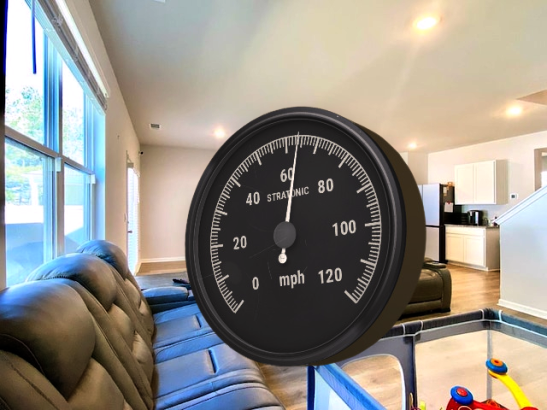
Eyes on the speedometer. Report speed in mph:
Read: 65 mph
